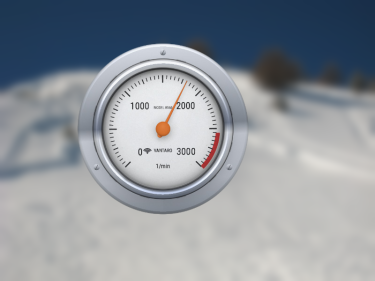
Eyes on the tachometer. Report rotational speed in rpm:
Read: 1800 rpm
